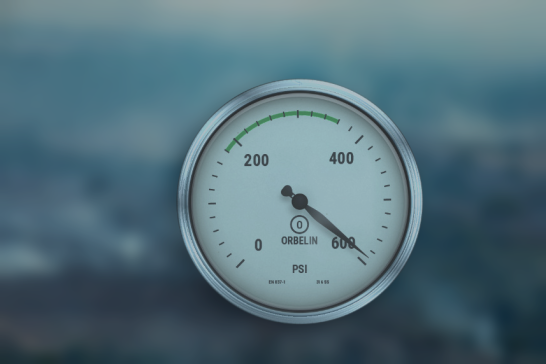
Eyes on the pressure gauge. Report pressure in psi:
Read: 590 psi
